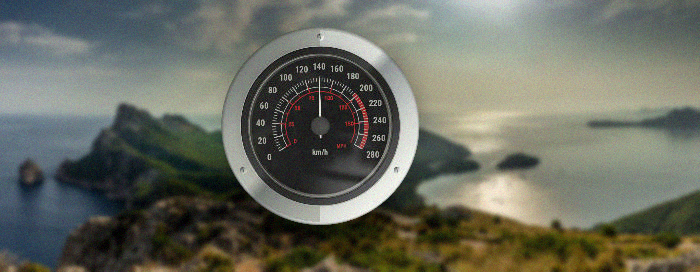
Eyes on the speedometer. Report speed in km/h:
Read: 140 km/h
